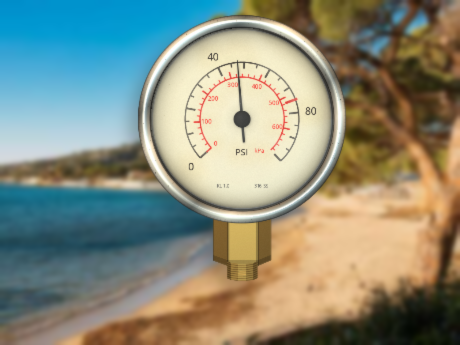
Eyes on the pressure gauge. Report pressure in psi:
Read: 47.5 psi
